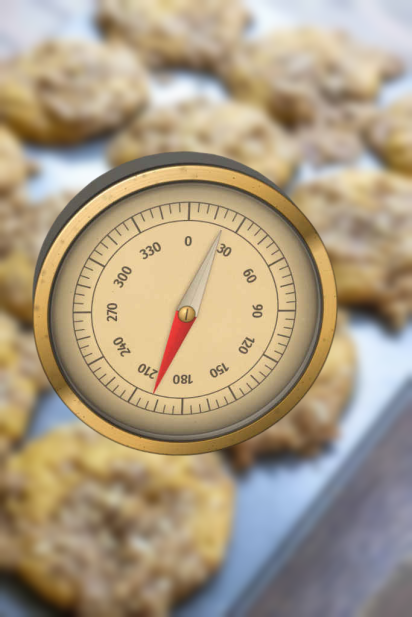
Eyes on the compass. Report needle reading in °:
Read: 200 °
